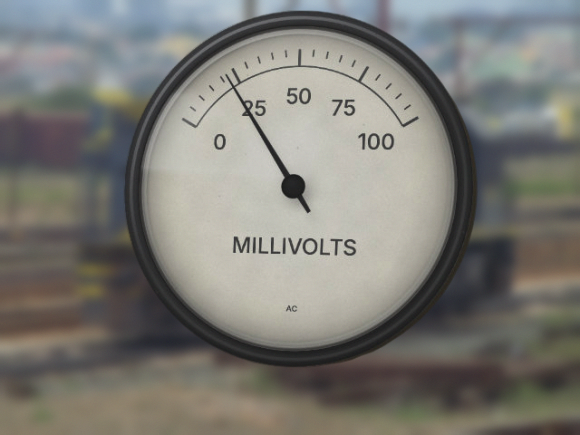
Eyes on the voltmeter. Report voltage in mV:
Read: 22.5 mV
